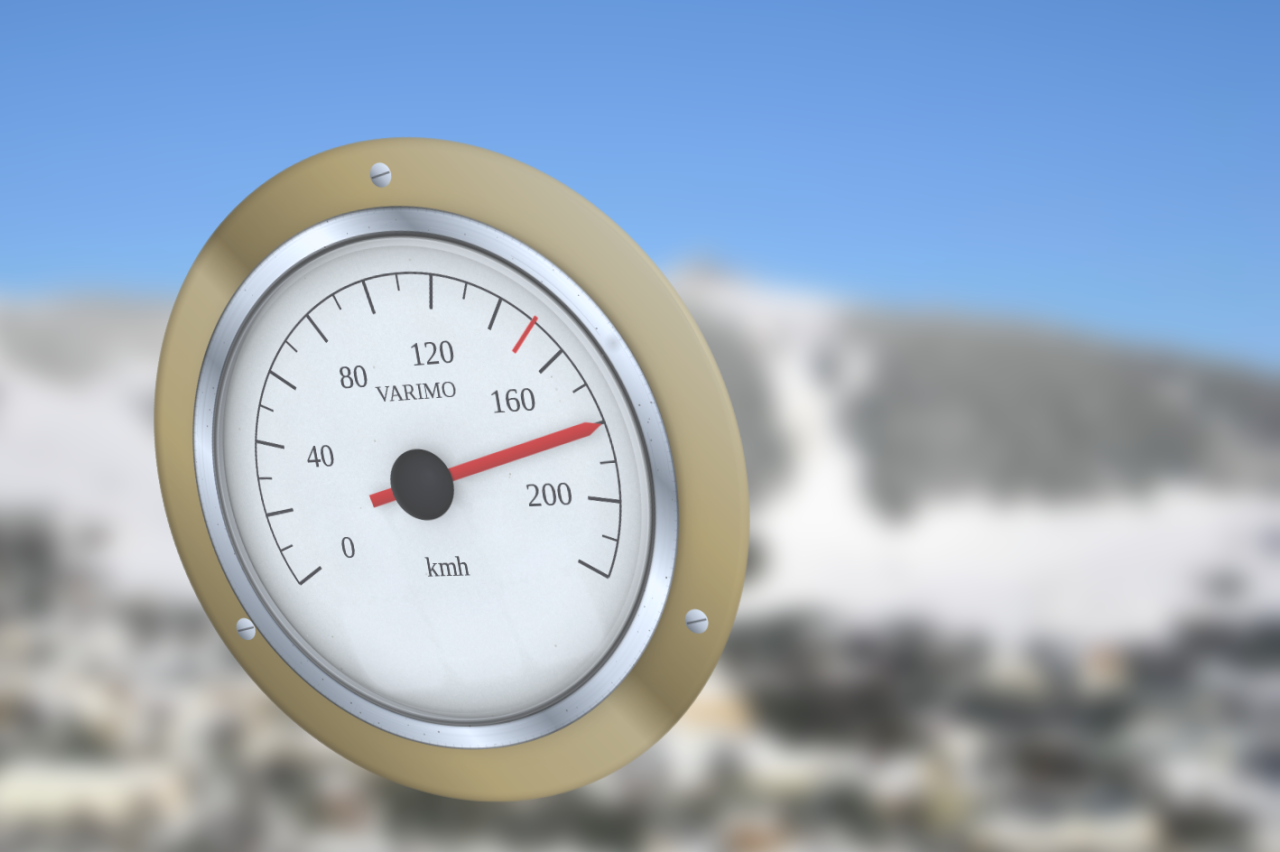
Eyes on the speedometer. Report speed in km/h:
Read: 180 km/h
